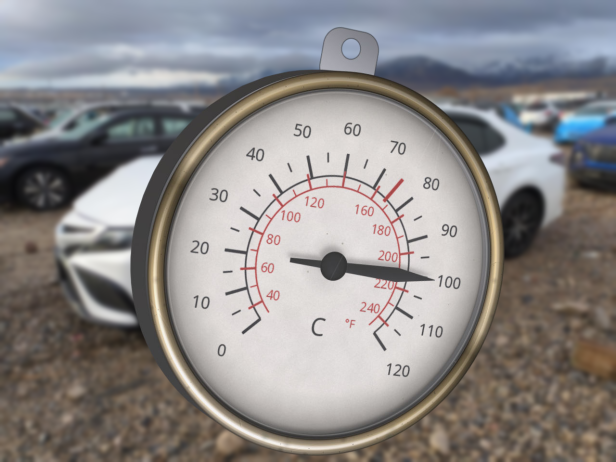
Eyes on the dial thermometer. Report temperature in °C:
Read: 100 °C
